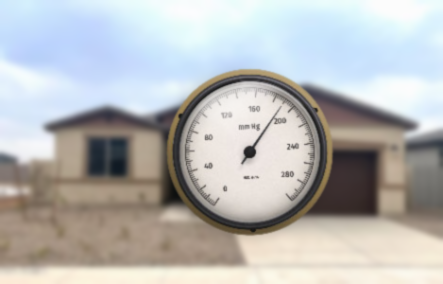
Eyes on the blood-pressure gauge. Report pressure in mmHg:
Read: 190 mmHg
